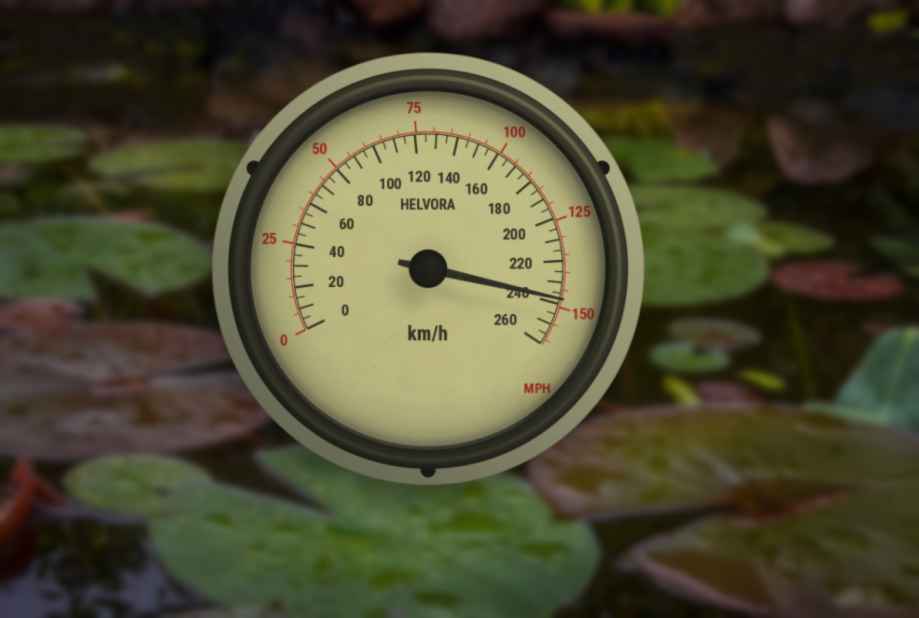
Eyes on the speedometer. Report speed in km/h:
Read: 237.5 km/h
